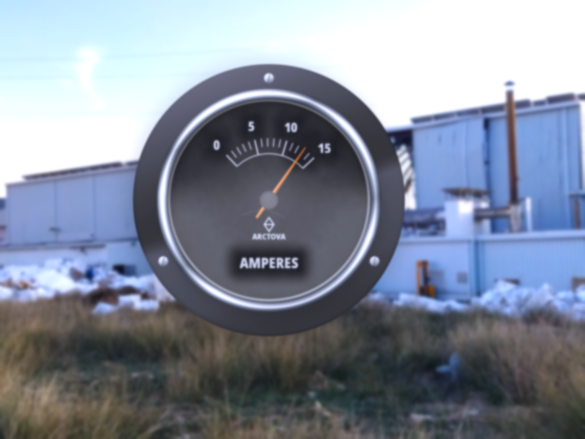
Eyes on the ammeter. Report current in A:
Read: 13 A
